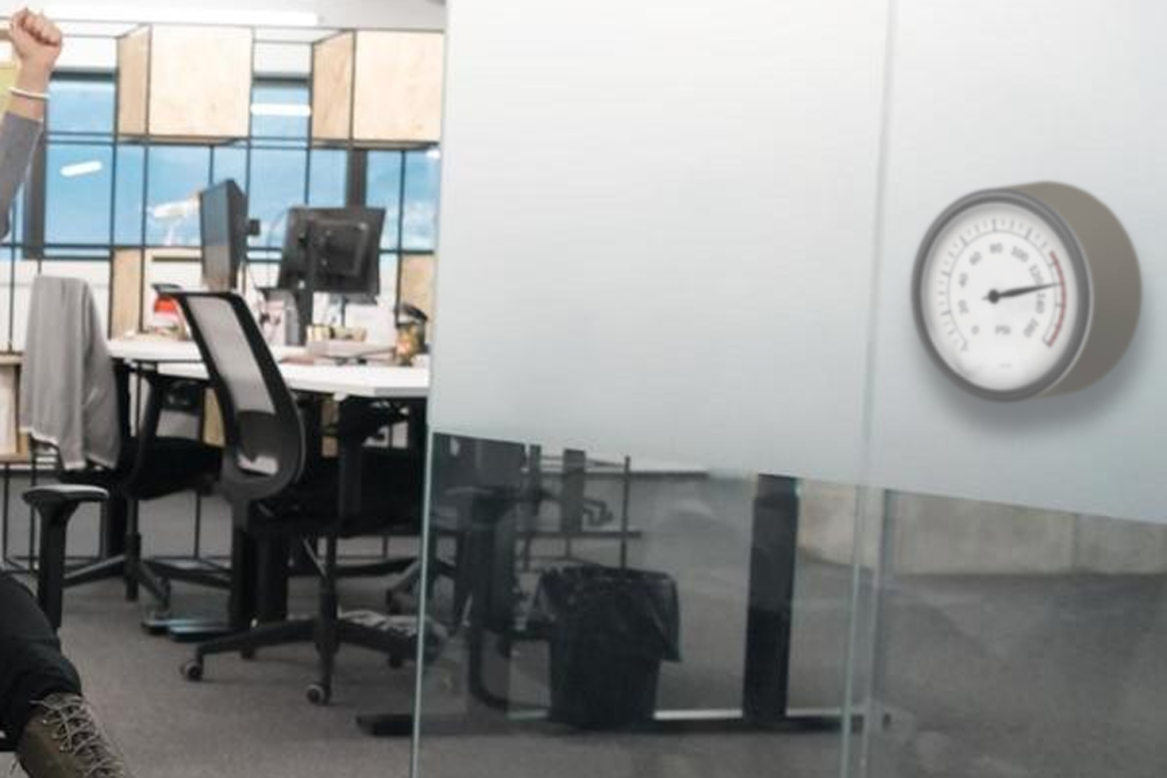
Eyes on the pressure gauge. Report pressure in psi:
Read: 130 psi
